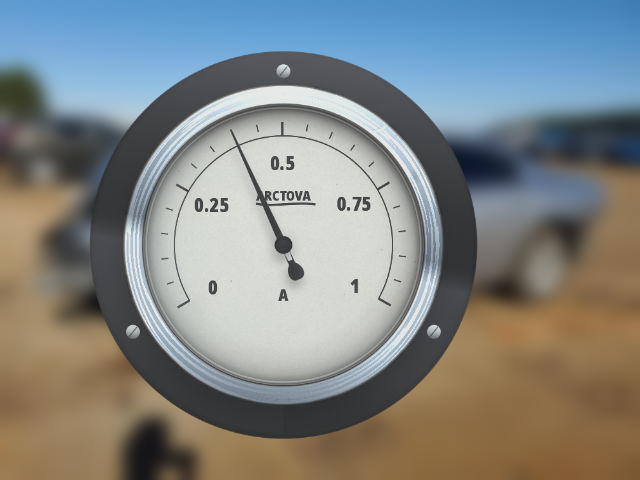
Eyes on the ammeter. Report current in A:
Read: 0.4 A
